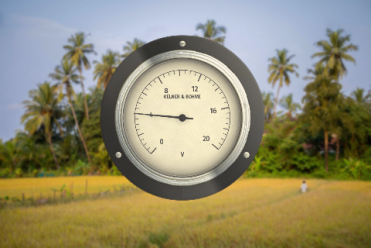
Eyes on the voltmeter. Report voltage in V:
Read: 4 V
